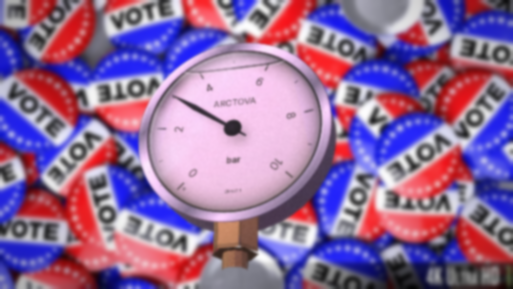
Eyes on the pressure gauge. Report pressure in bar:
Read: 3 bar
